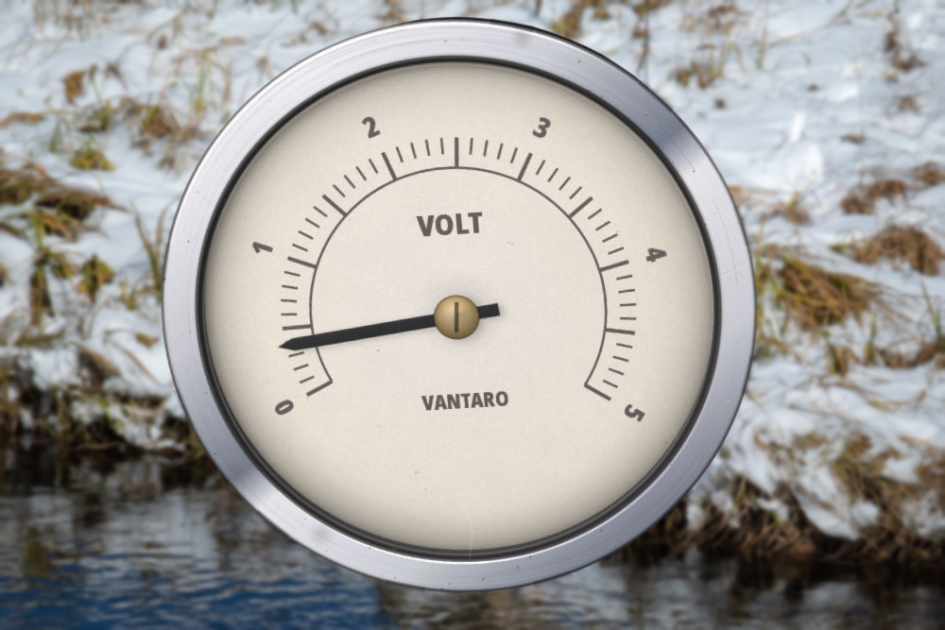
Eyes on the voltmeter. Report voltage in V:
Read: 0.4 V
